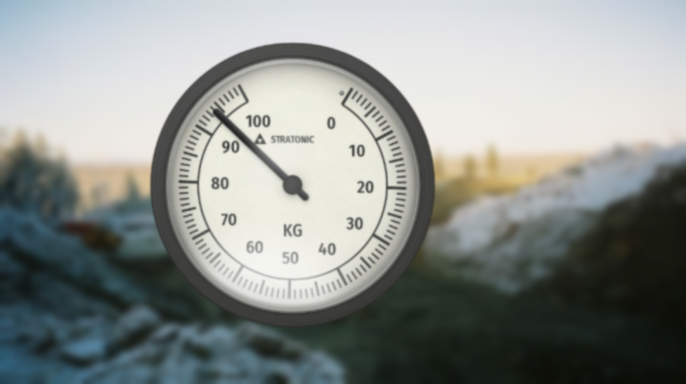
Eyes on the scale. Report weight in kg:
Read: 94 kg
